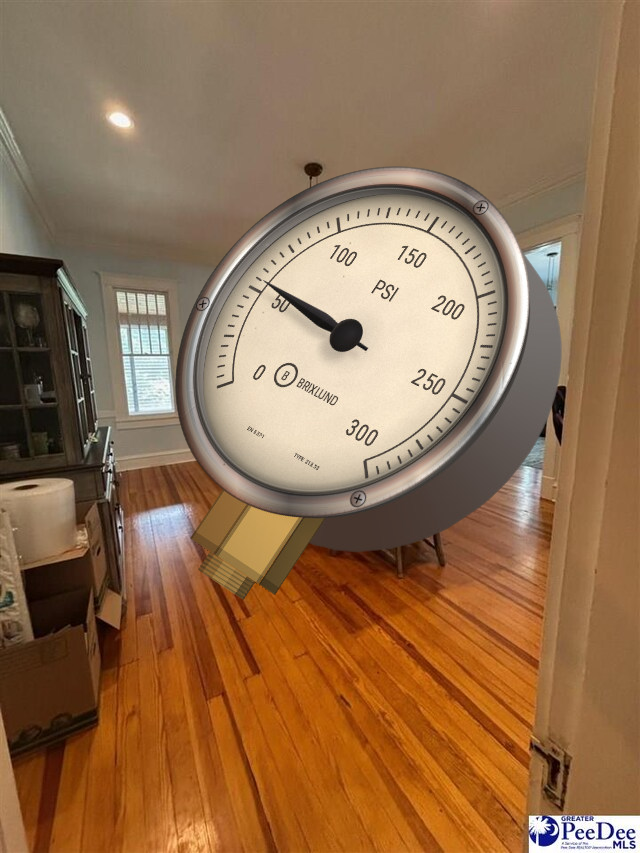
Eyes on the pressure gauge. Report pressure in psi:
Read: 55 psi
